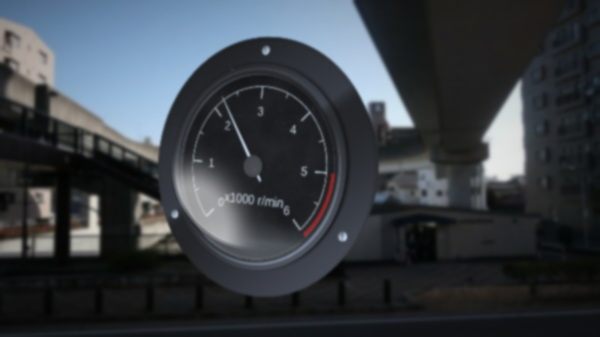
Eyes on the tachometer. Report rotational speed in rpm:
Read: 2250 rpm
